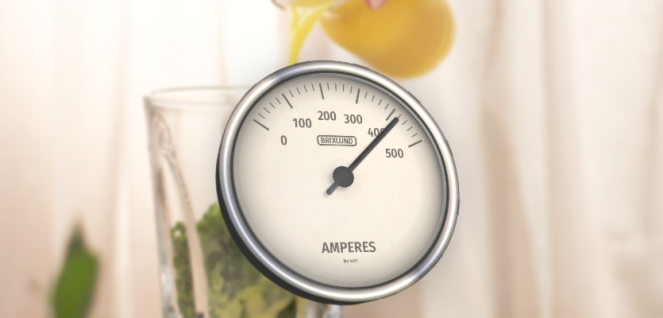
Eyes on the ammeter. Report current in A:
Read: 420 A
